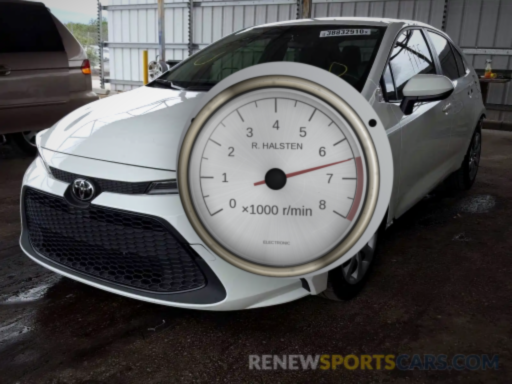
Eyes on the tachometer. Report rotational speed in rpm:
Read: 6500 rpm
